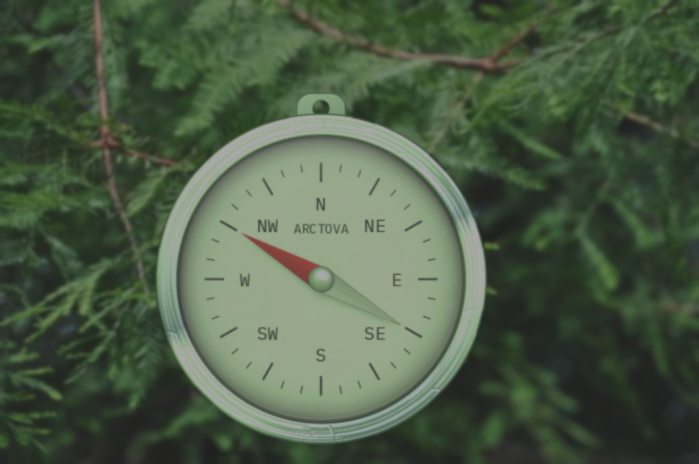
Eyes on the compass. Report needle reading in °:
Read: 300 °
